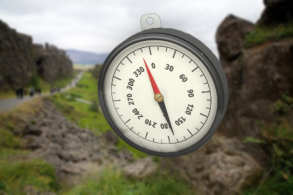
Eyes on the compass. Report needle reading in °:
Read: 350 °
